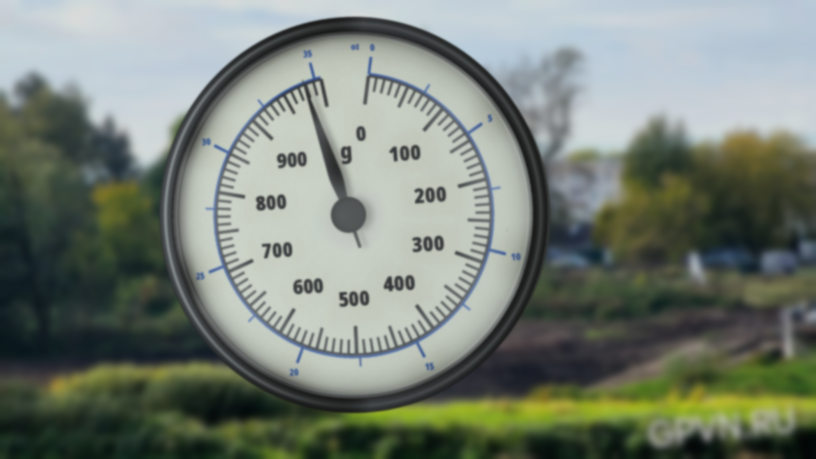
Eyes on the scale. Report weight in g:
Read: 980 g
